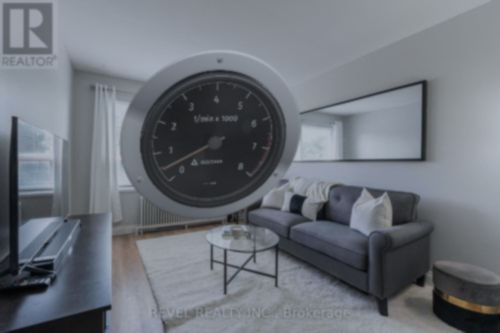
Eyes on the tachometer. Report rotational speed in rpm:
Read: 500 rpm
